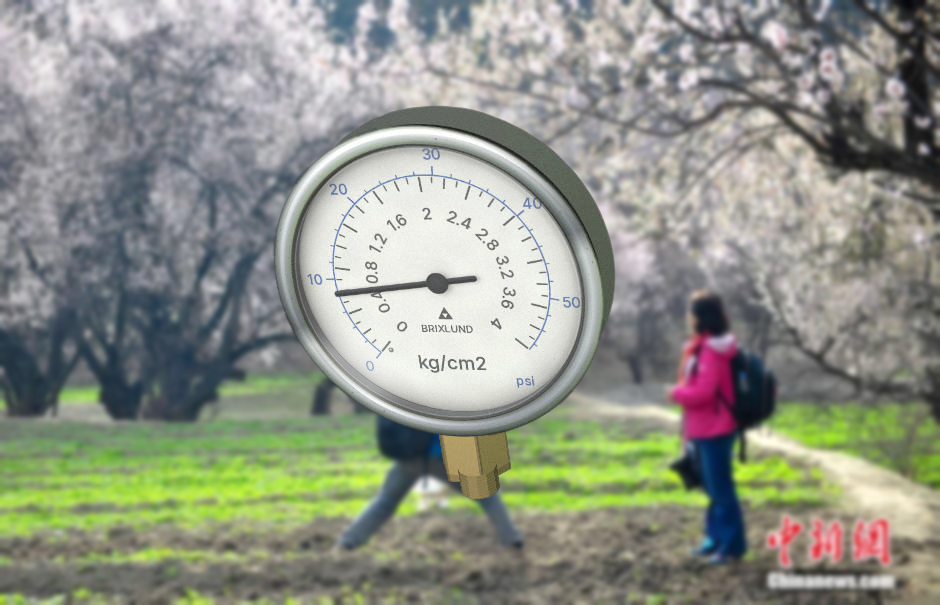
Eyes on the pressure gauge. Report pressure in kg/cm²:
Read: 0.6 kg/cm²
